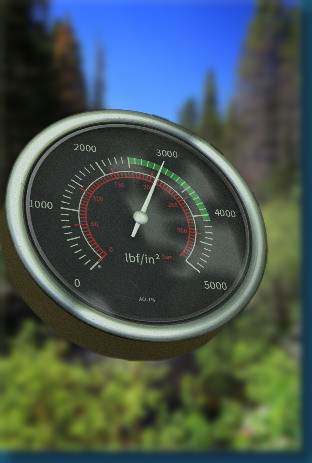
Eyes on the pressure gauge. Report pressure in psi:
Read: 3000 psi
